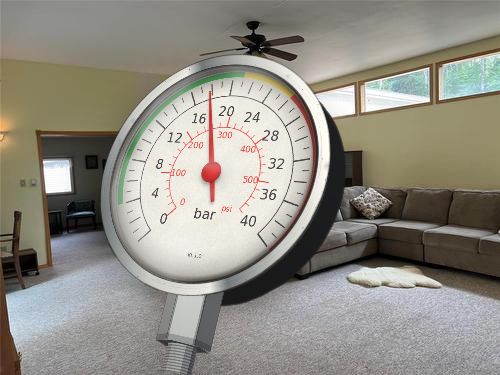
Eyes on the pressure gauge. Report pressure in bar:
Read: 18 bar
